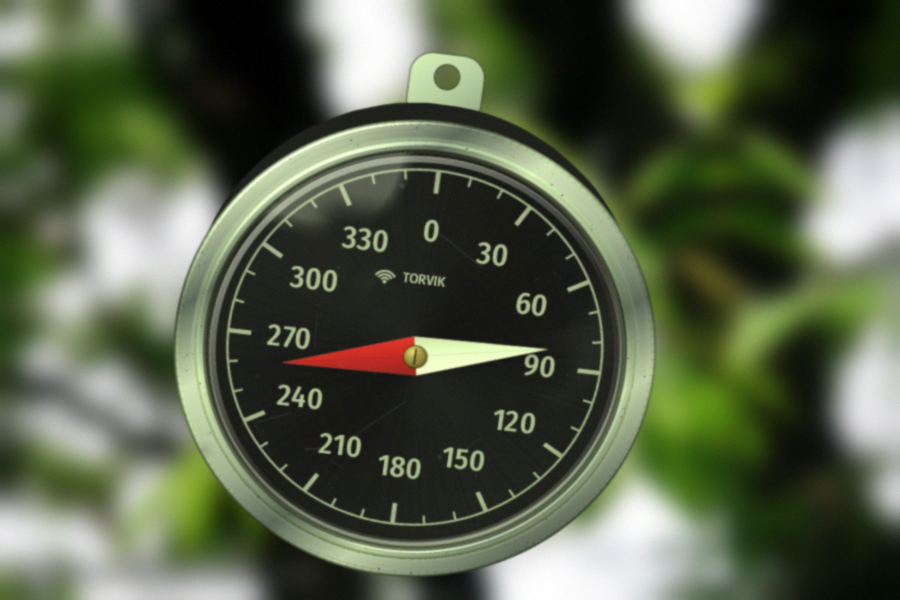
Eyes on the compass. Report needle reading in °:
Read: 260 °
